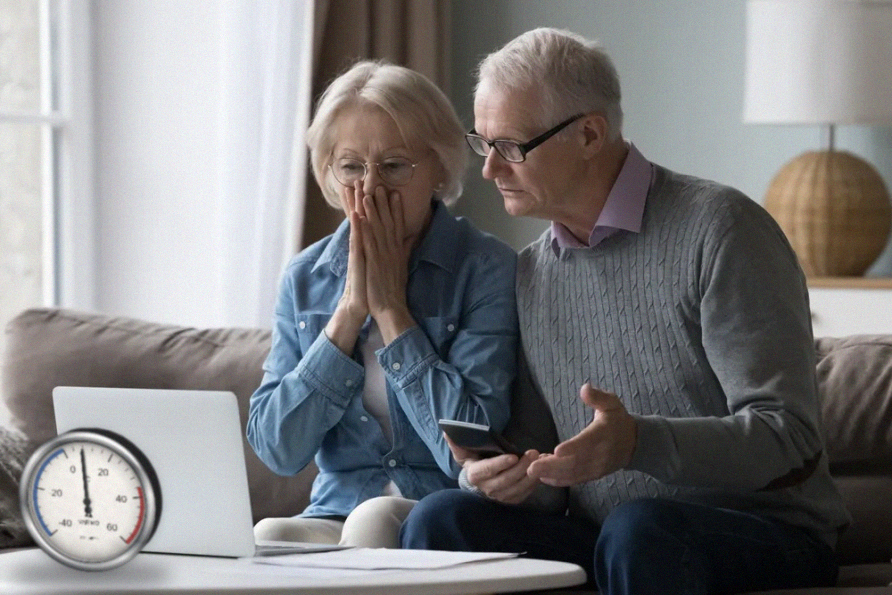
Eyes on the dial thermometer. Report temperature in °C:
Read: 8 °C
